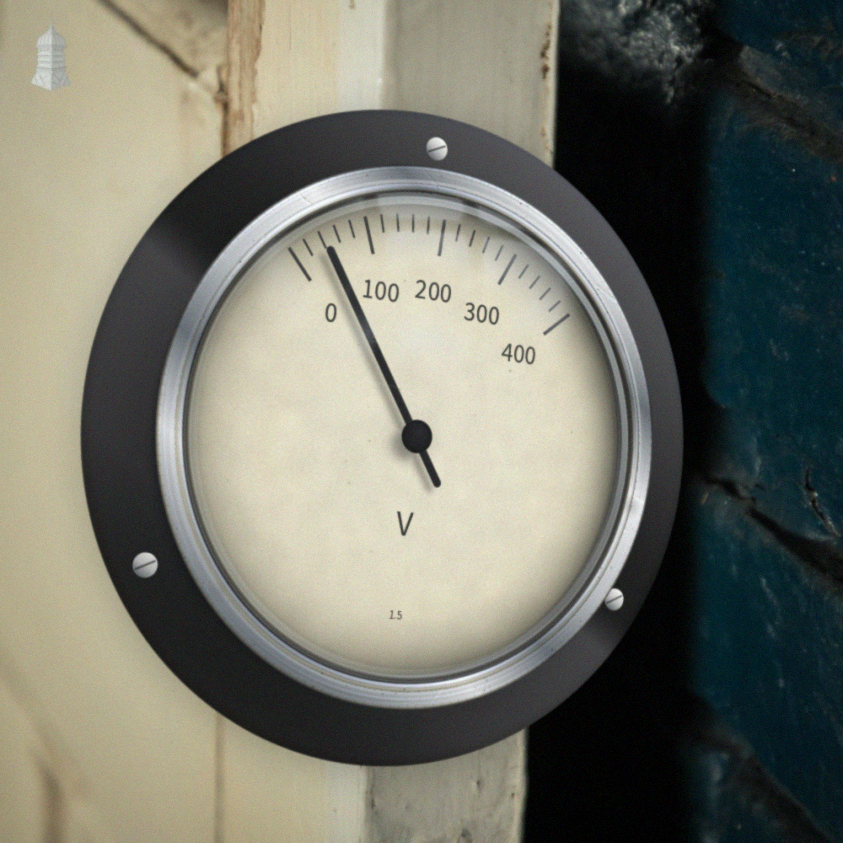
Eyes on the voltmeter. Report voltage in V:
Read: 40 V
